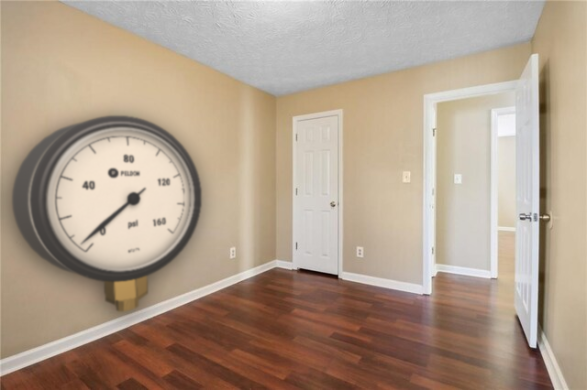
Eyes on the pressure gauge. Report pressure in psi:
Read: 5 psi
